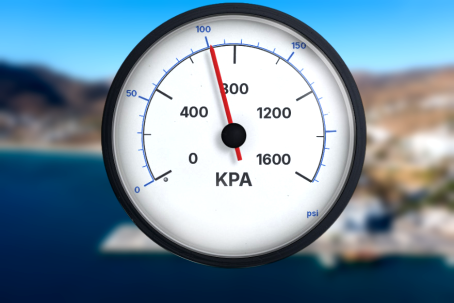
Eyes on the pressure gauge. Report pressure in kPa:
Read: 700 kPa
